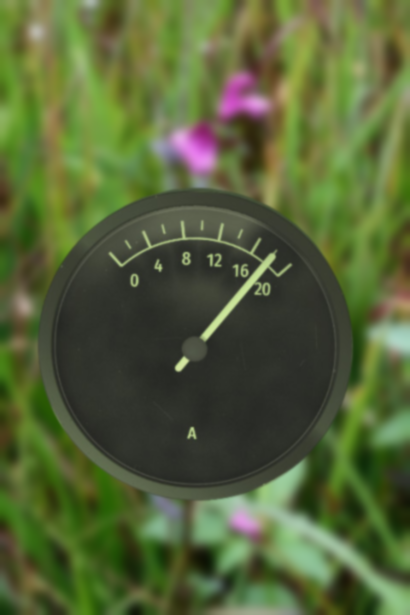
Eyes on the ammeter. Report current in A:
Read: 18 A
